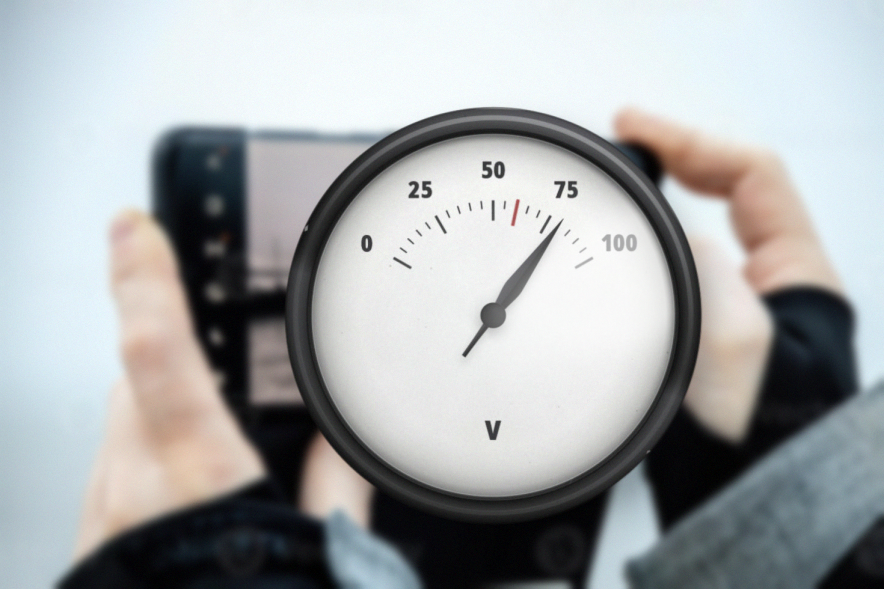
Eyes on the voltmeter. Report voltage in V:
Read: 80 V
